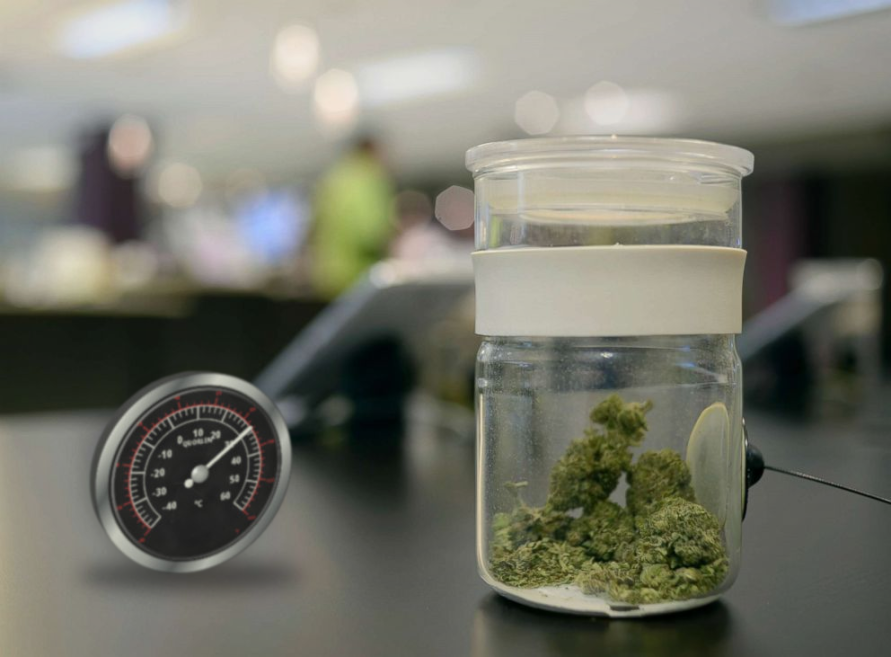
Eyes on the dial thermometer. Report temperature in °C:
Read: 30 °C
